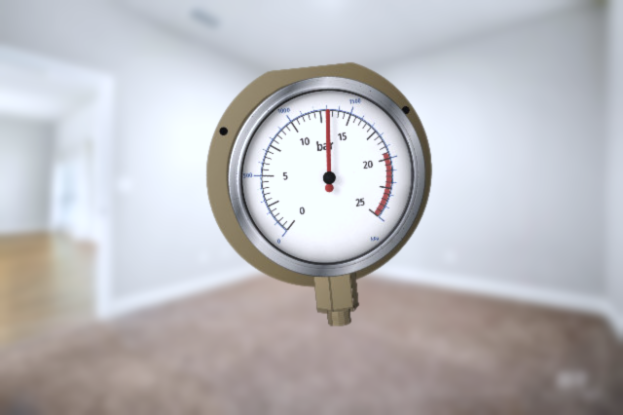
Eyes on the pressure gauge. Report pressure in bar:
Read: 13 bar
